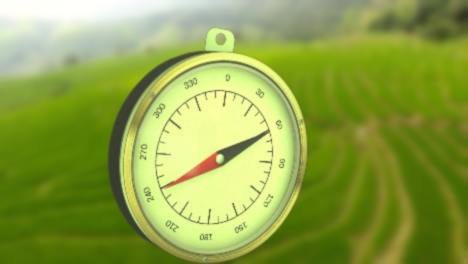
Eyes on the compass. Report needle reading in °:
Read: 240 °
